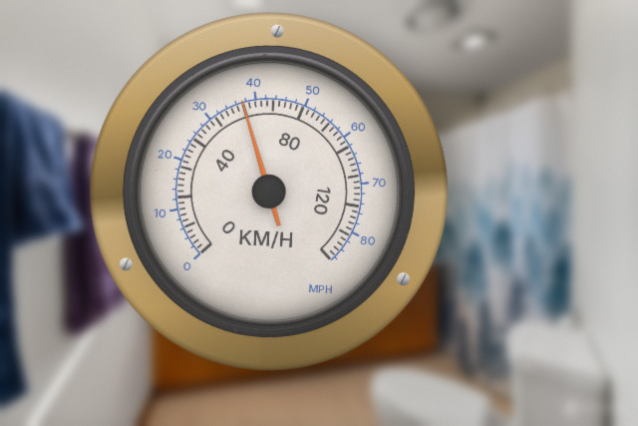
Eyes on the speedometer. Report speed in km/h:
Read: 60 km/h
